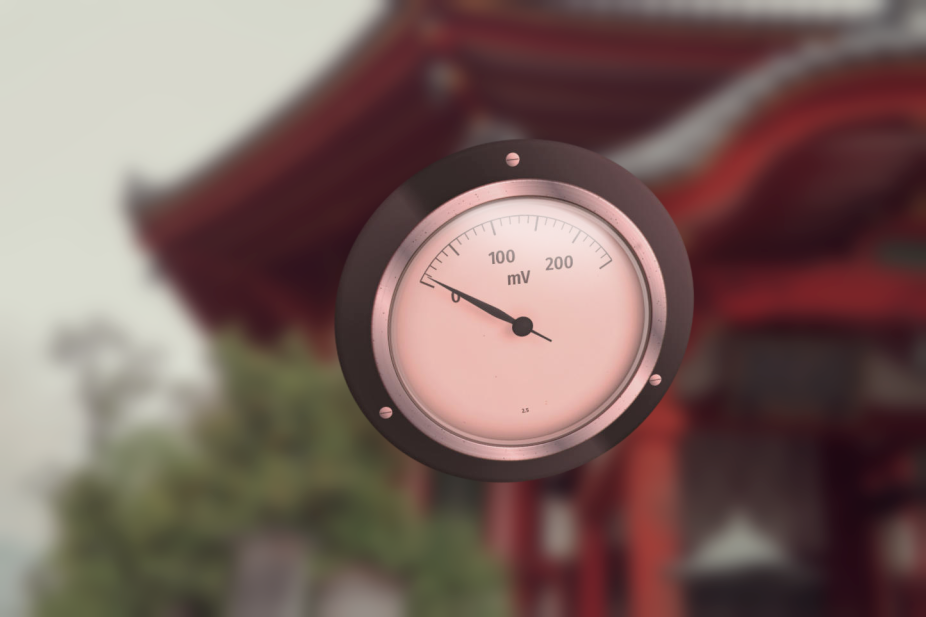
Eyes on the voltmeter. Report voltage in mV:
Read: 10 mV
